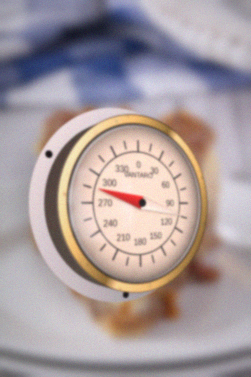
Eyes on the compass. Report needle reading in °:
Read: 285 °
